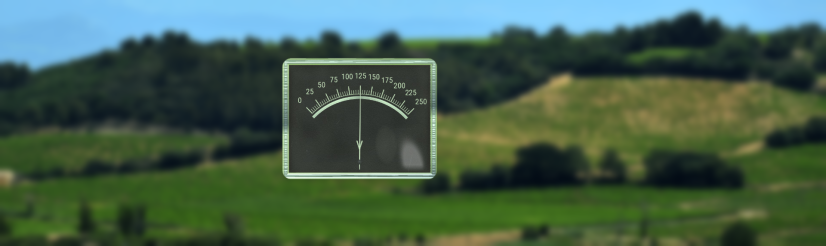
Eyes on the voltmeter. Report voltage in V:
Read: 125 V
